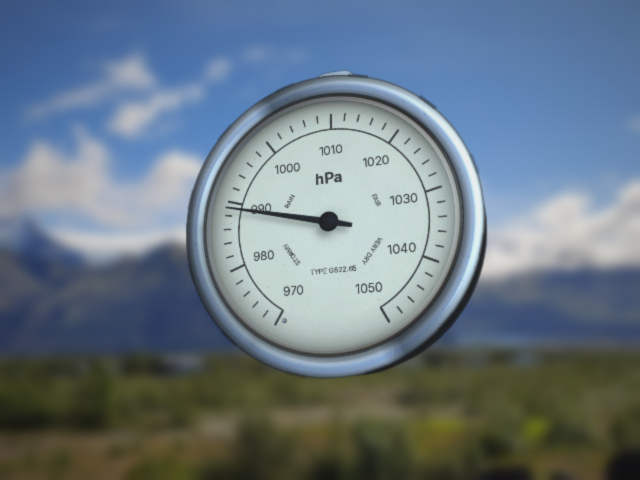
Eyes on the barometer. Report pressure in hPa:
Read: 989 hPa
